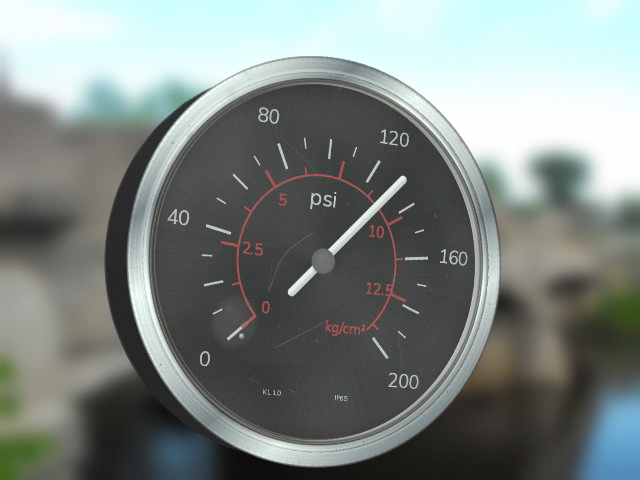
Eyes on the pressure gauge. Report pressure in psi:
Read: 130 psi
